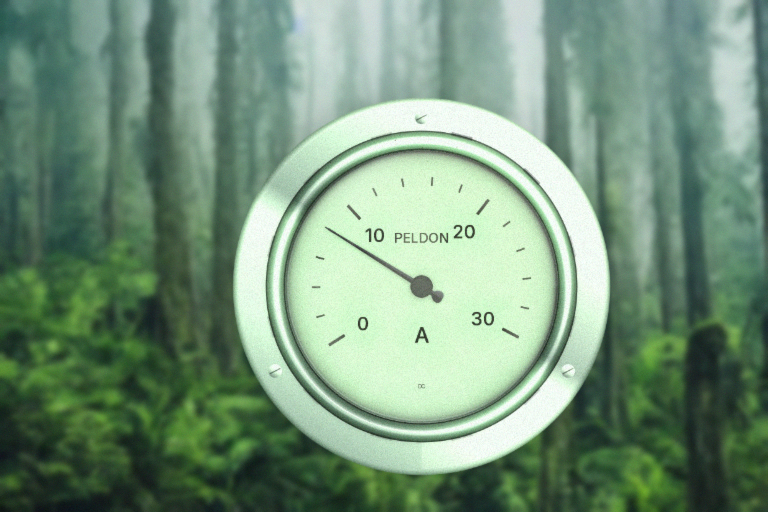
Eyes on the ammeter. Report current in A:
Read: 8 A
